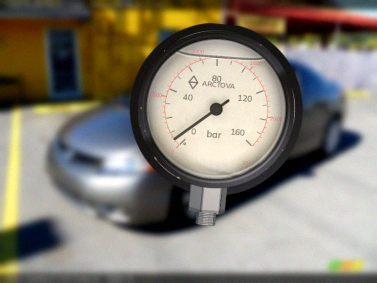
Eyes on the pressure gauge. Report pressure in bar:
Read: 5 bar
